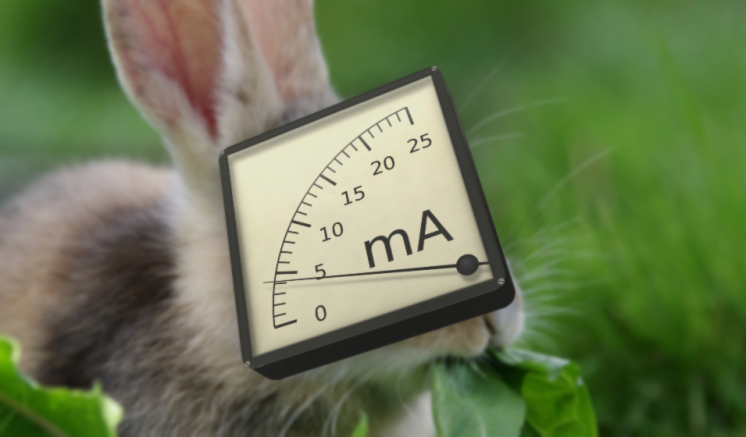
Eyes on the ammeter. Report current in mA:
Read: 4 mA
